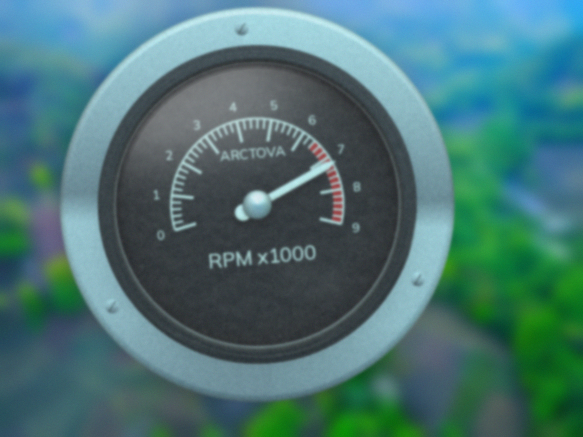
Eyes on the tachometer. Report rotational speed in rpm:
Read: 7200 rpm
